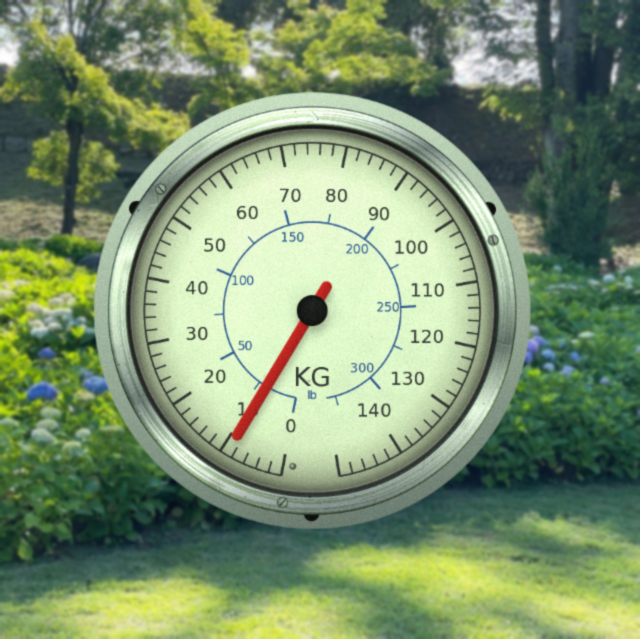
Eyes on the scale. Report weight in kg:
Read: 9 kg
